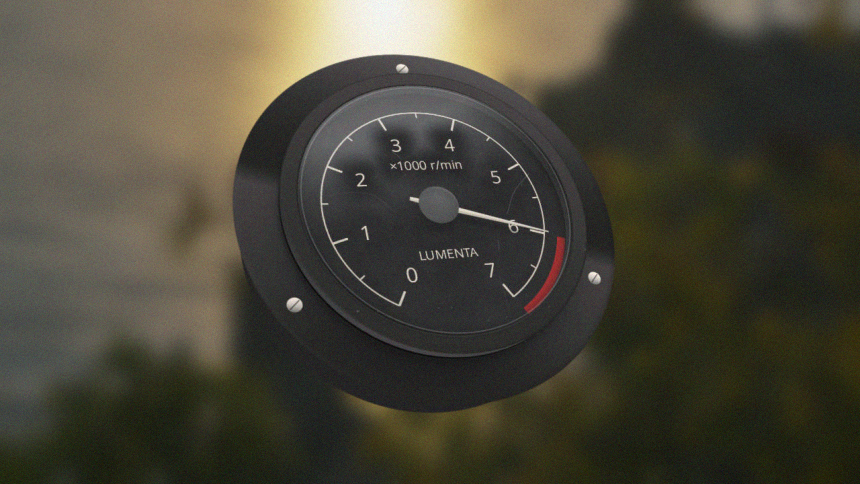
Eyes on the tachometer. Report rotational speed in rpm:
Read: 6000 rpm
